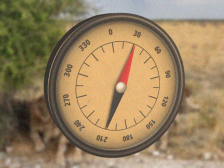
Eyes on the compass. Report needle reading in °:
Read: 30 °
